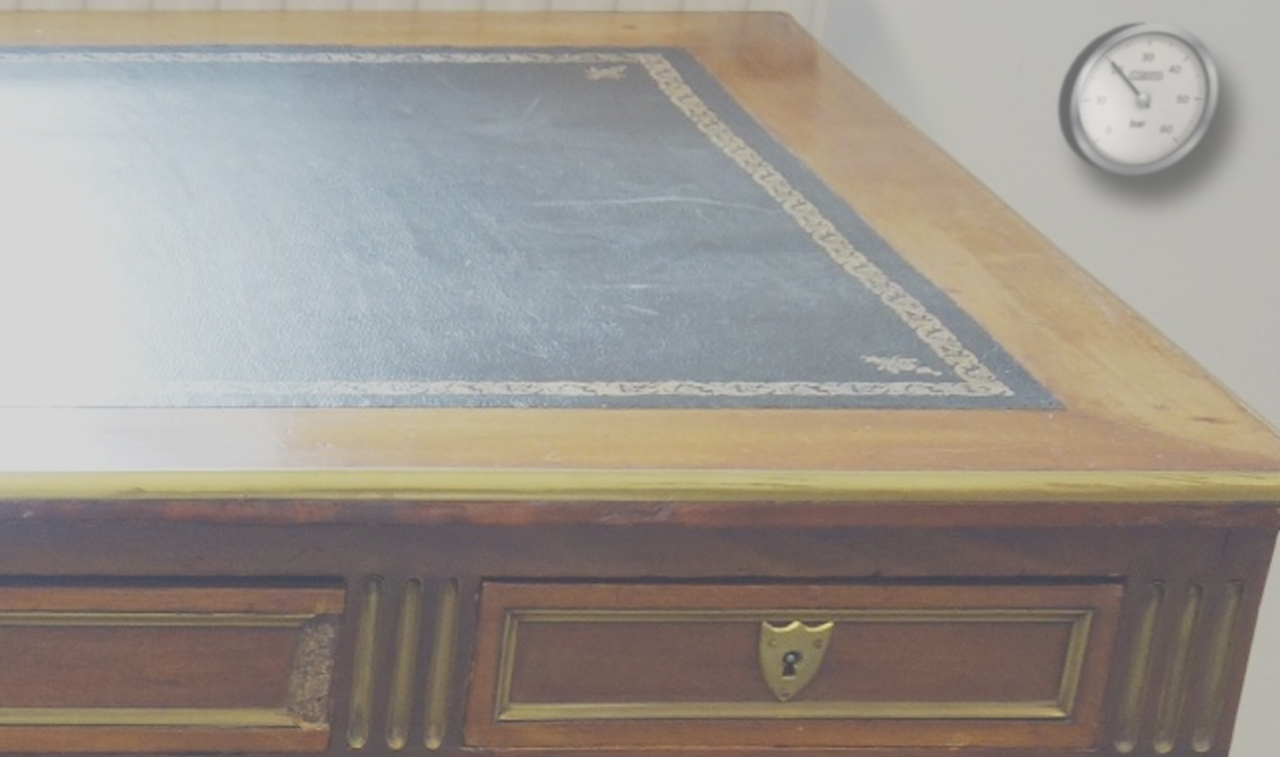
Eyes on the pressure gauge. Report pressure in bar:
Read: 20 bar
